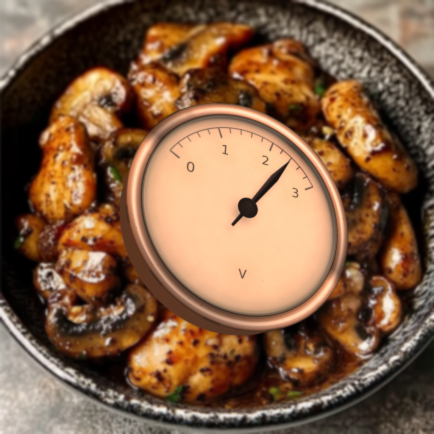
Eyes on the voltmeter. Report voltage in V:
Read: 2.4 V
